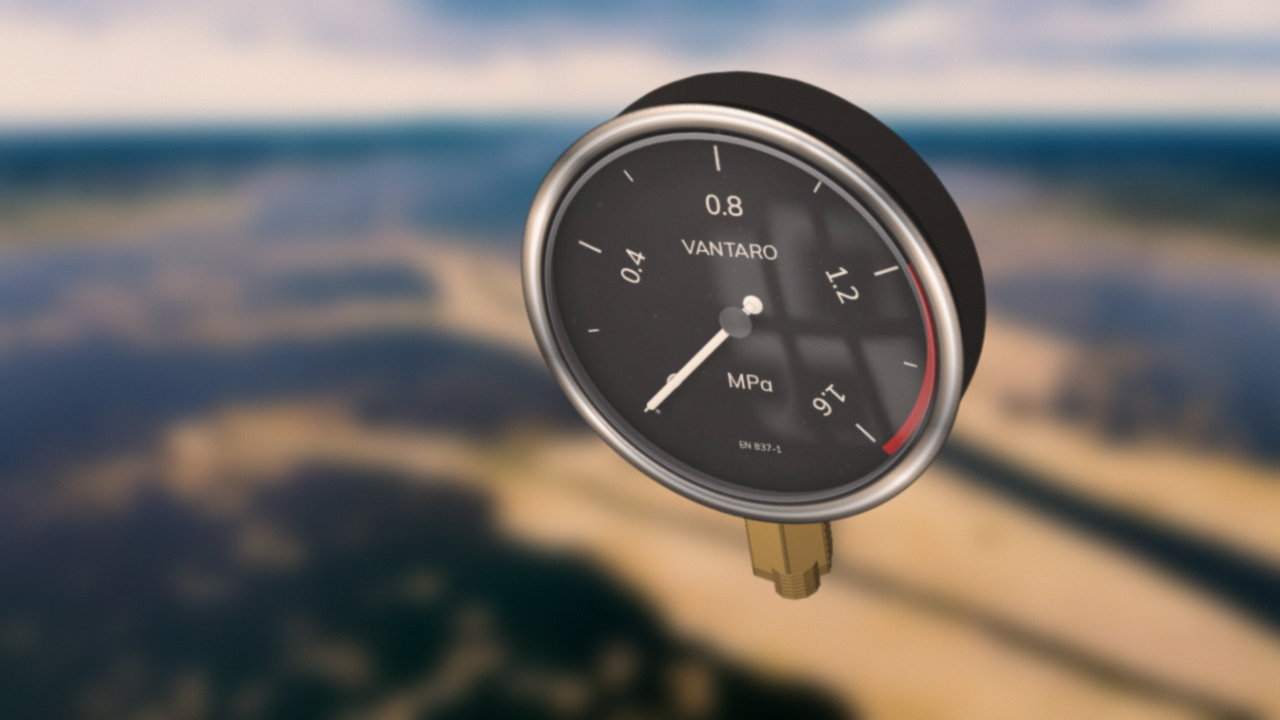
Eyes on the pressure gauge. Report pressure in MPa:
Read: 0 MPa
